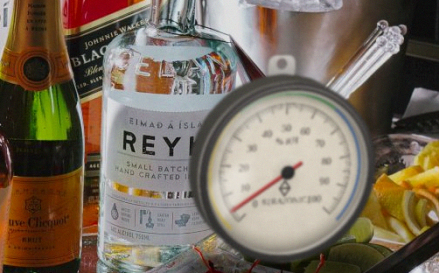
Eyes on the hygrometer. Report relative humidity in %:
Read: 5 %
